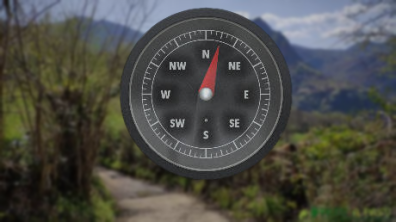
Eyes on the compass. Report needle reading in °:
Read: 15 °
